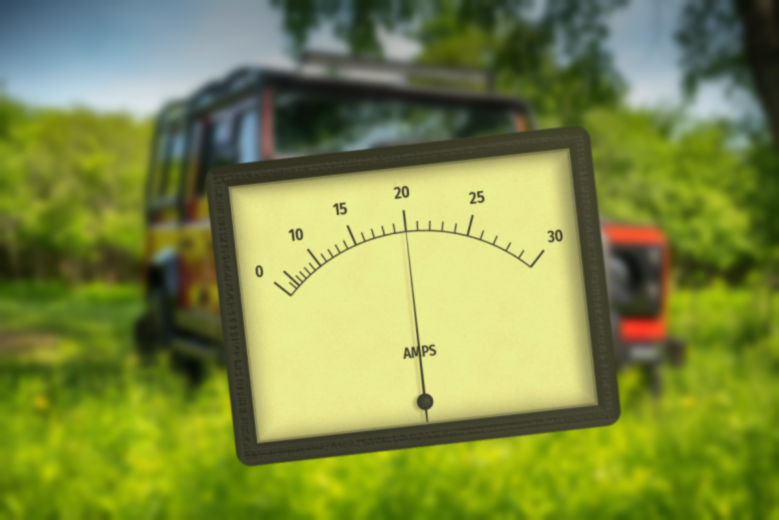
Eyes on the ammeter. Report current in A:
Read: 20 A
